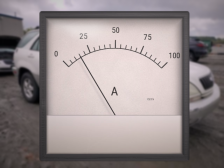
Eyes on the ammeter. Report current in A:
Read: 15 A
